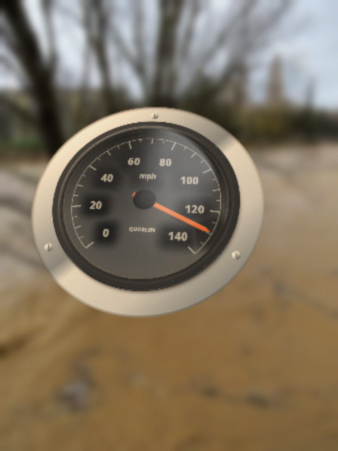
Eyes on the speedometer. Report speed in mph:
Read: 130 mph
